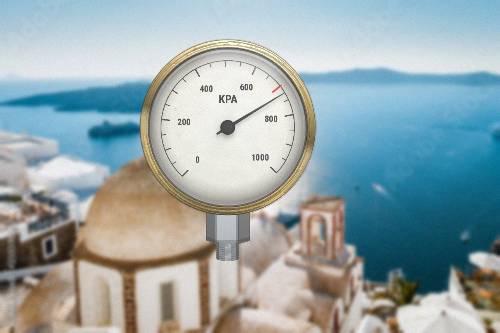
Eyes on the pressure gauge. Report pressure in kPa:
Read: 725 kPa
